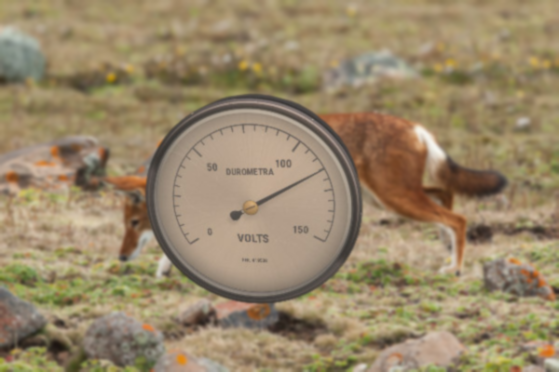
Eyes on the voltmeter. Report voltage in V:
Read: 115 V
